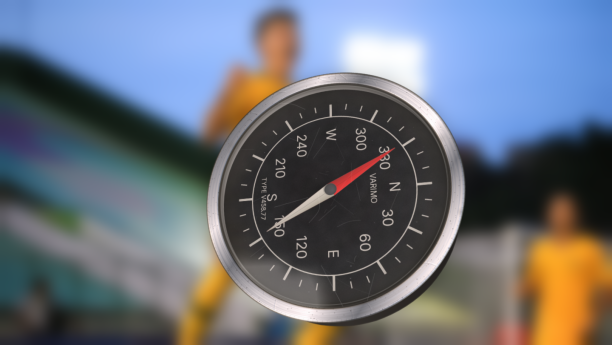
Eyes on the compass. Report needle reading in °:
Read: 330 °
